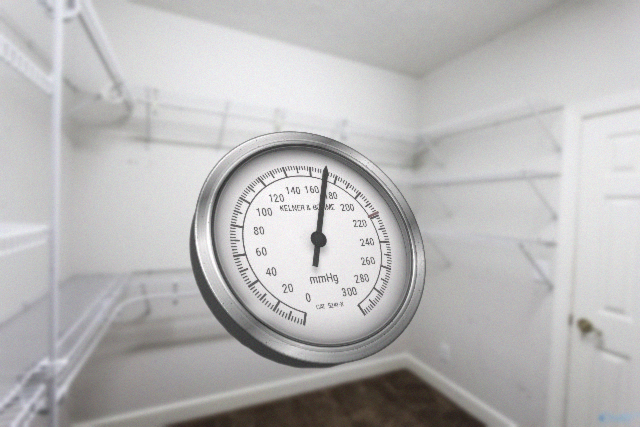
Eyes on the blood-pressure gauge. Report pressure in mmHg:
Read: 170 mmHg
